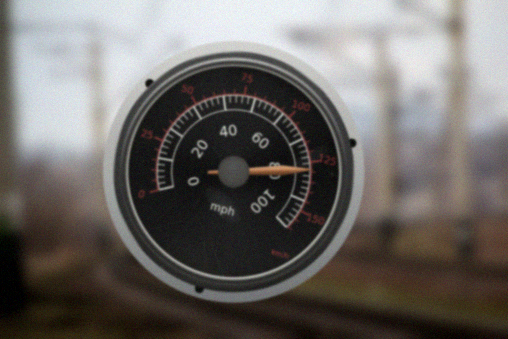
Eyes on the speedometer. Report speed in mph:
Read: 80 mph
